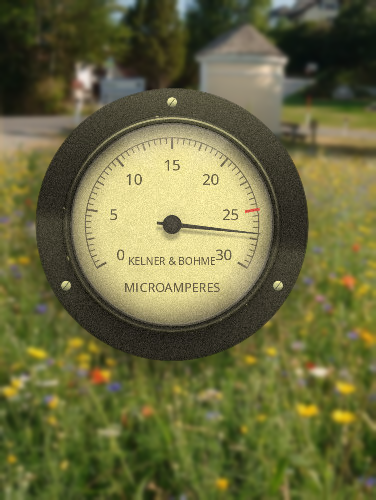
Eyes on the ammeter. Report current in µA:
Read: 27 µA
